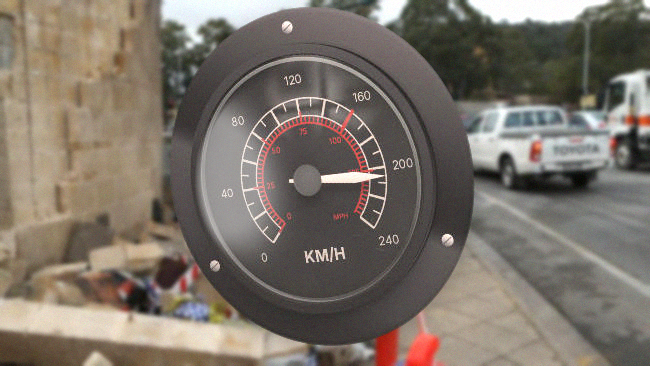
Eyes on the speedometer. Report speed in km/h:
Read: 205 km/h
